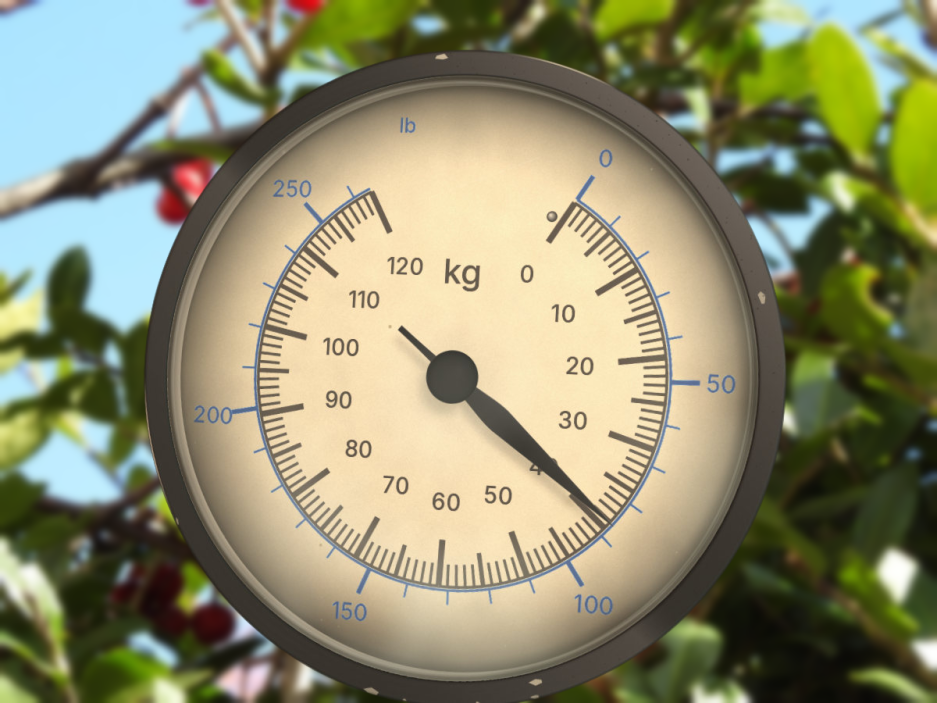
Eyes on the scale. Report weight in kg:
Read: 39 kg
